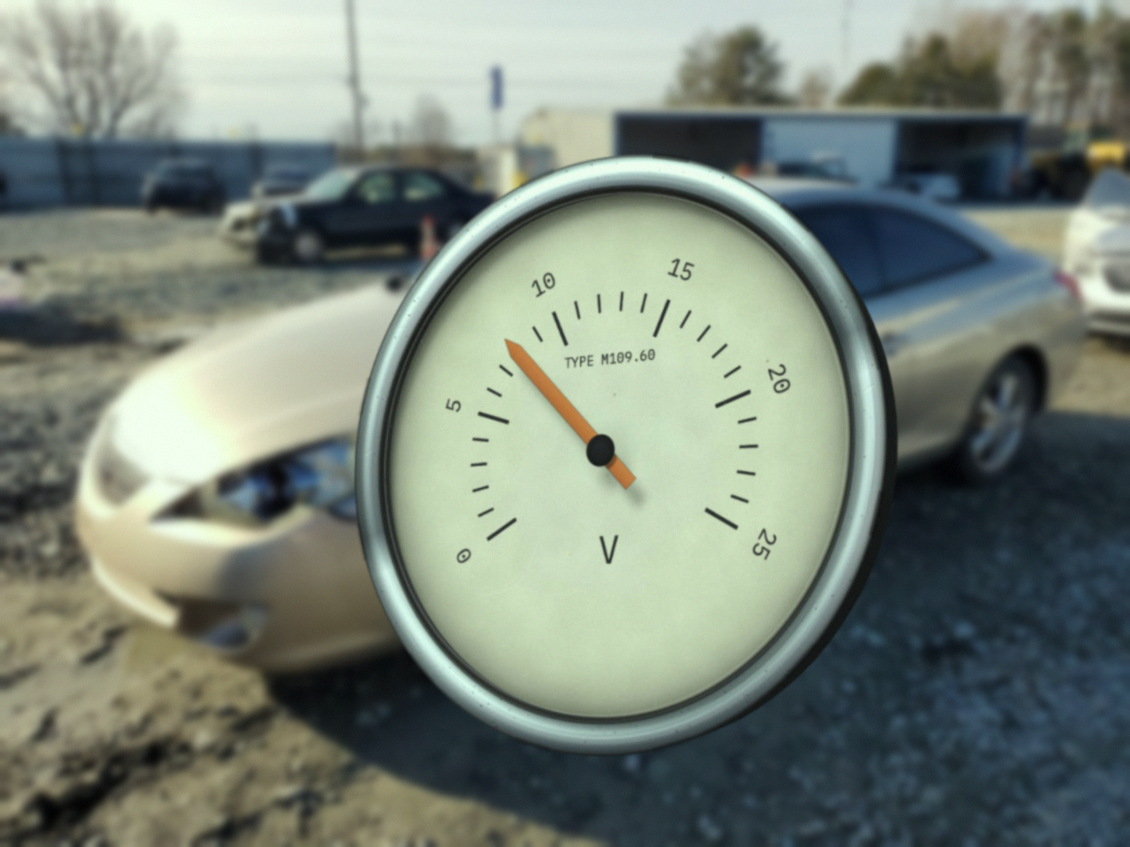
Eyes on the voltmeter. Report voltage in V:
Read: 8 V
